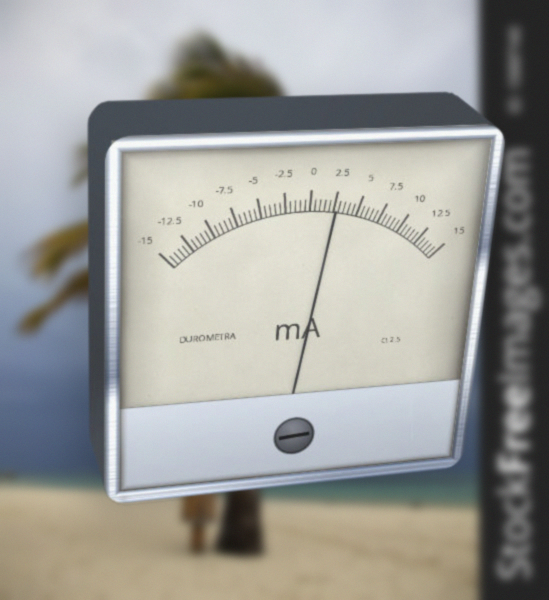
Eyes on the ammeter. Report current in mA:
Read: 2.5 mA
